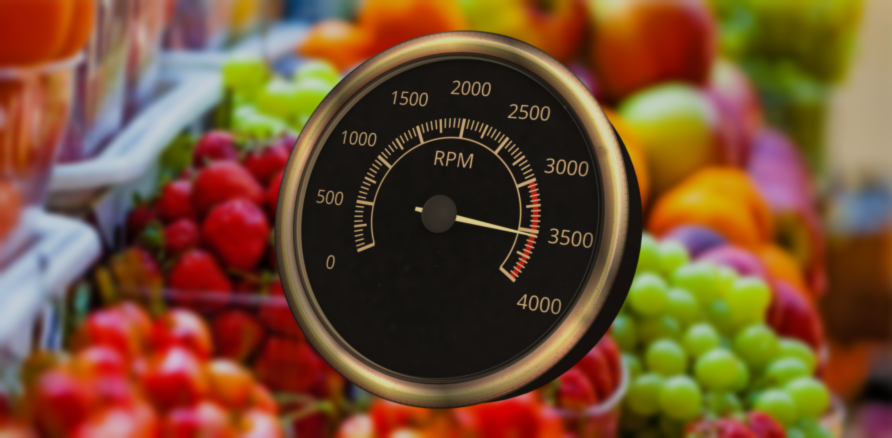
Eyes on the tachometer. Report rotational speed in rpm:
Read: 3550 rpm
